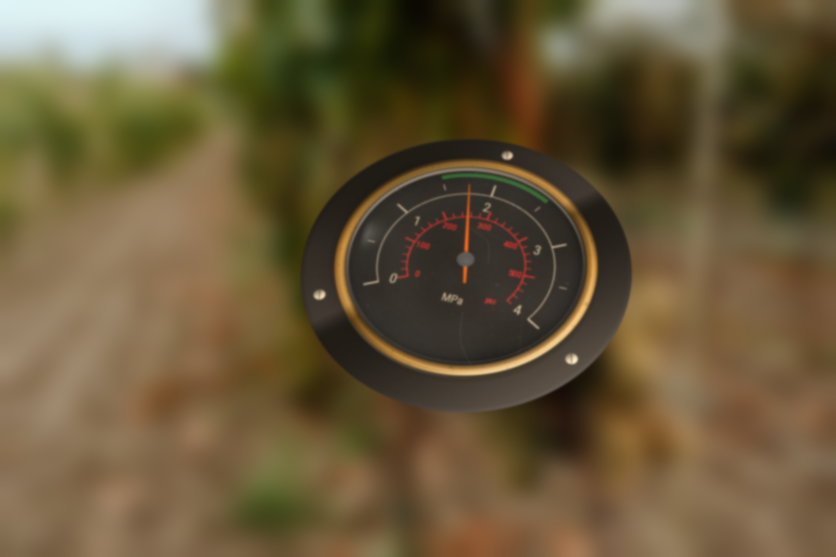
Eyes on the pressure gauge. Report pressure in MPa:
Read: 1.75 MPa
